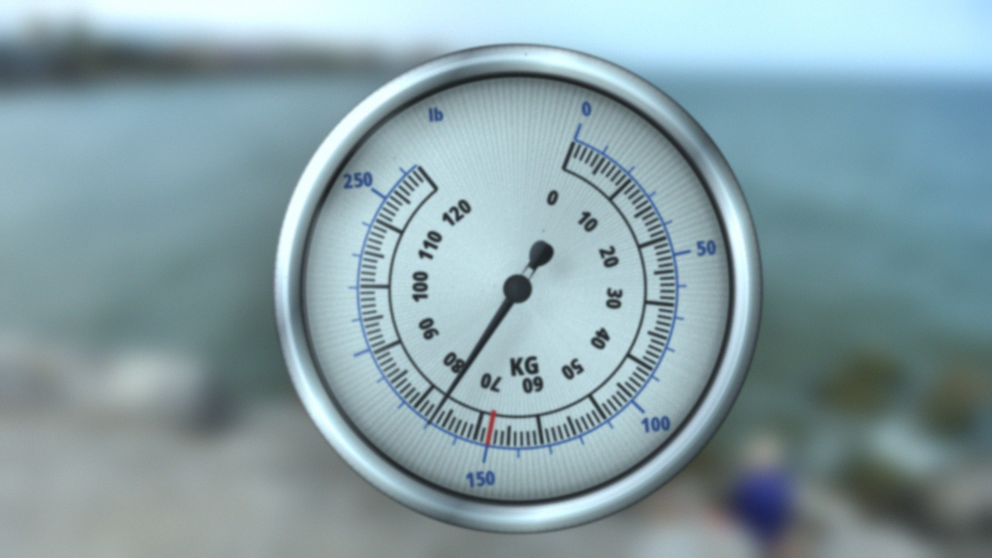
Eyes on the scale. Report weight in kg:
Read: 77 kg
